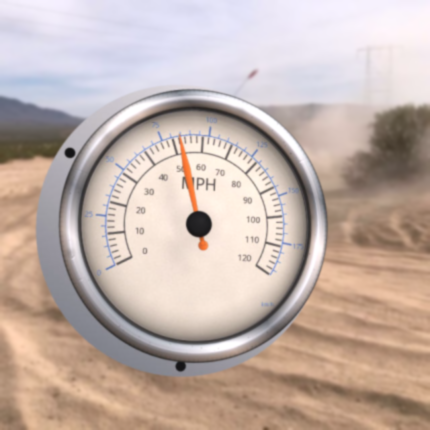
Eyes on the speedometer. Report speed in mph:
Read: 52 mph
